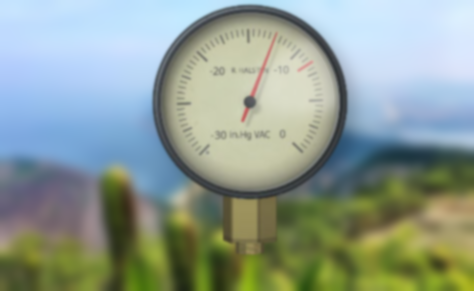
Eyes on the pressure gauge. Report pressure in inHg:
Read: -12.5 inHg
